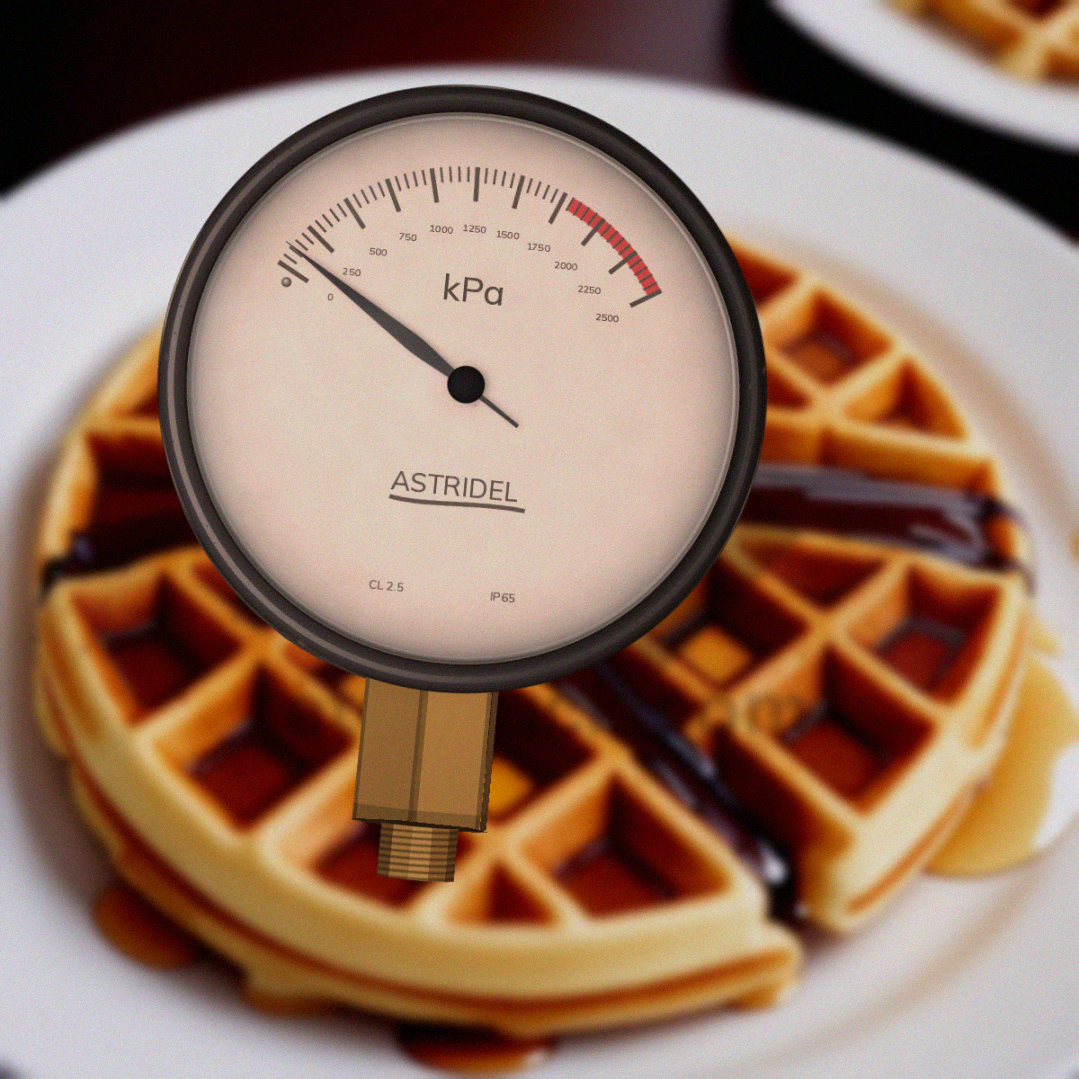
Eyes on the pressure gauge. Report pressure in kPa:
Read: 100 kPa
